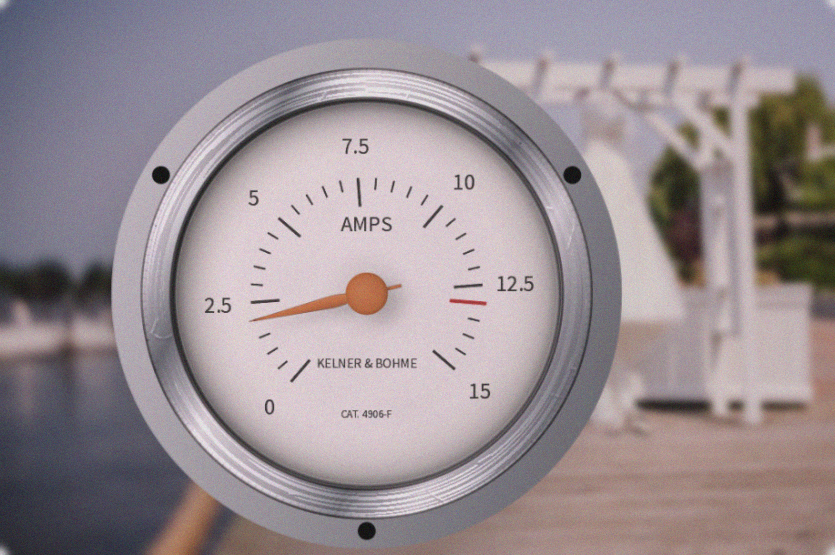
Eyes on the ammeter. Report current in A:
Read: 2 A
